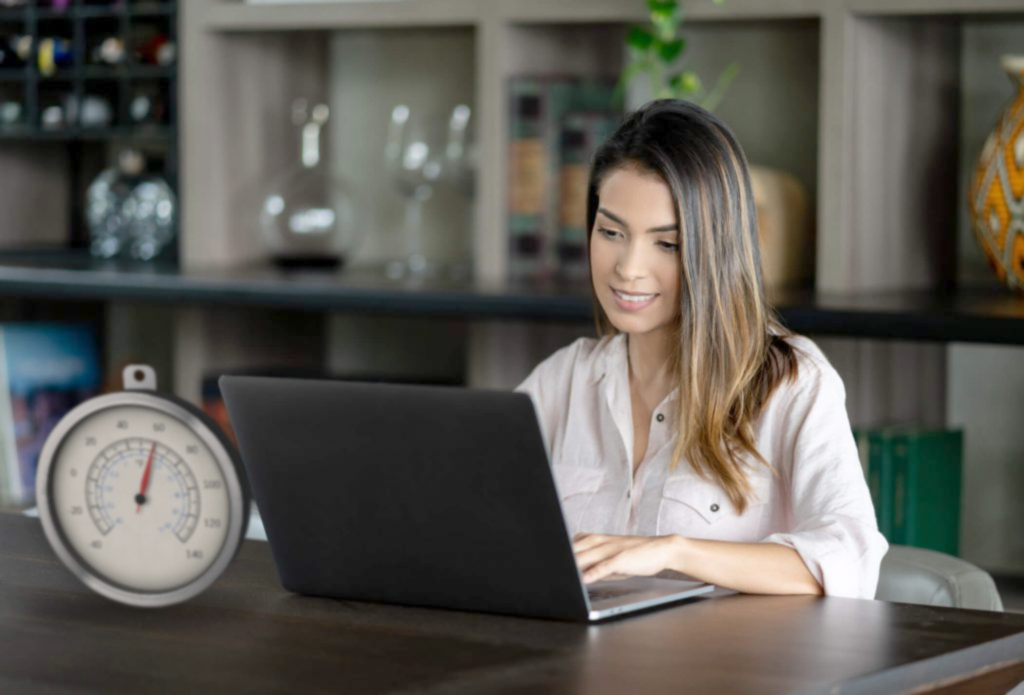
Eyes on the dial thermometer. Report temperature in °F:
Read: 60 °F
